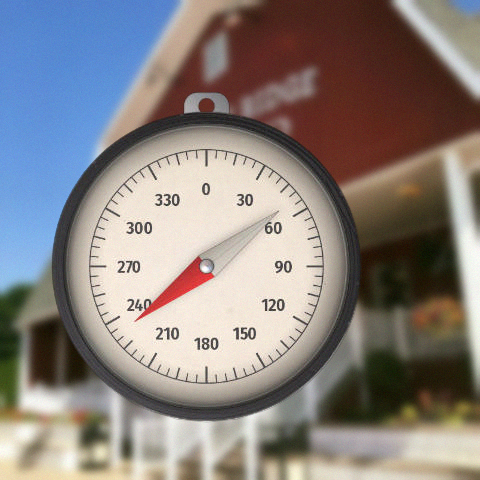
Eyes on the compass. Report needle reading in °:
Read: 232.5 °
